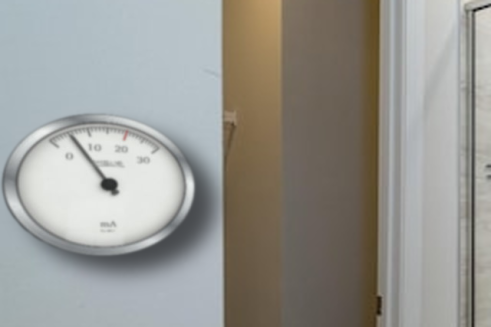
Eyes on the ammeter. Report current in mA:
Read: 5 mA
